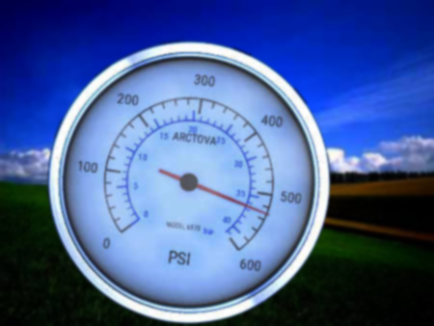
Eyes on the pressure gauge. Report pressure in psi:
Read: 530 psi
